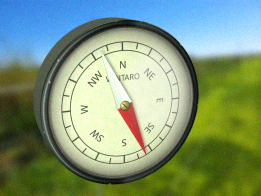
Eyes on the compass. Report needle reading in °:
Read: 157.5 °
